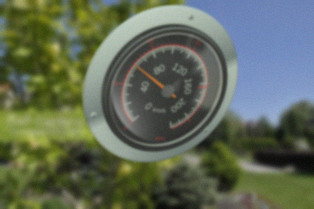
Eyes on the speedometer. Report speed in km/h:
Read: 60 km/h
